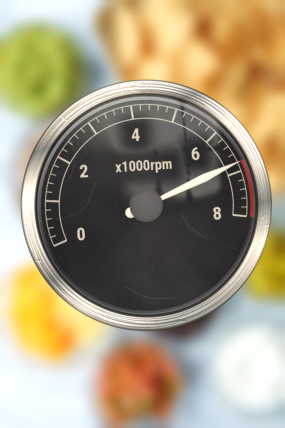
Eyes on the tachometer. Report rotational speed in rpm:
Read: 6800 rpm
